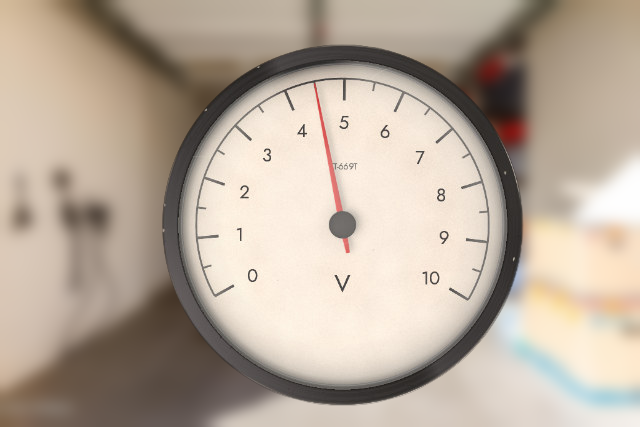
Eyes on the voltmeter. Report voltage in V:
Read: 4.5 V
